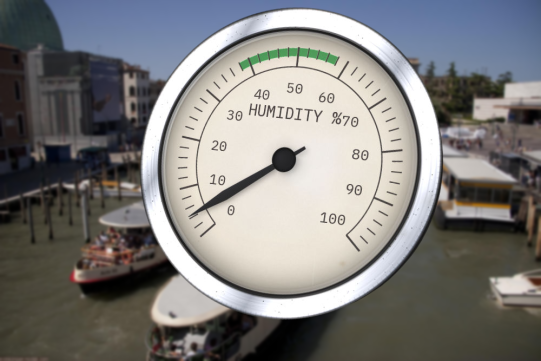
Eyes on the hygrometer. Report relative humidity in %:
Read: 4 %
